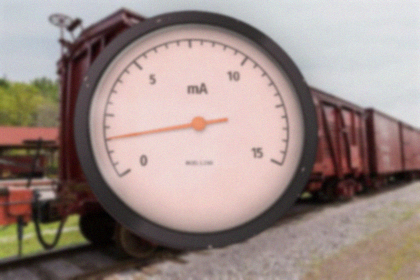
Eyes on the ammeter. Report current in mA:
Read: 1.5 mA
